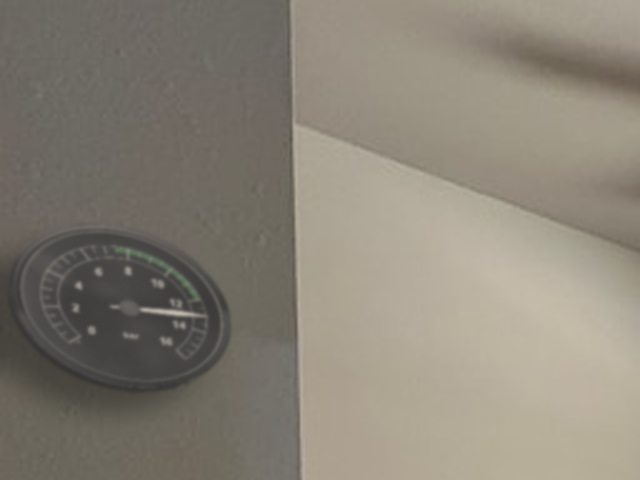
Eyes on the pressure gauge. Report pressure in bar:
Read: 13 bar
